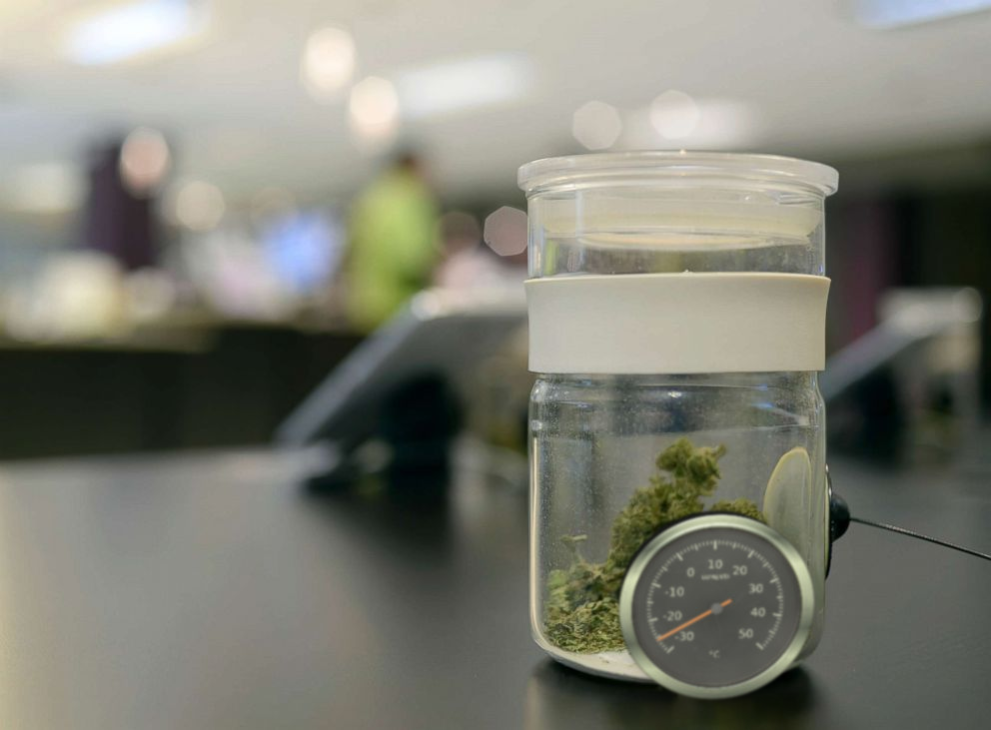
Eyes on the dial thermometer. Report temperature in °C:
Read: -25 °C
